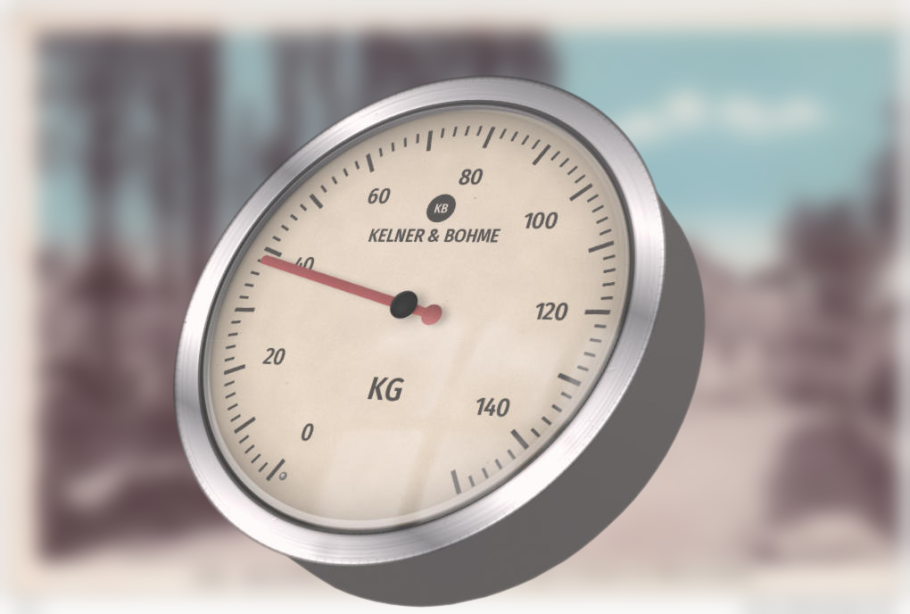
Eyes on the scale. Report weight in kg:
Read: 38 kg
